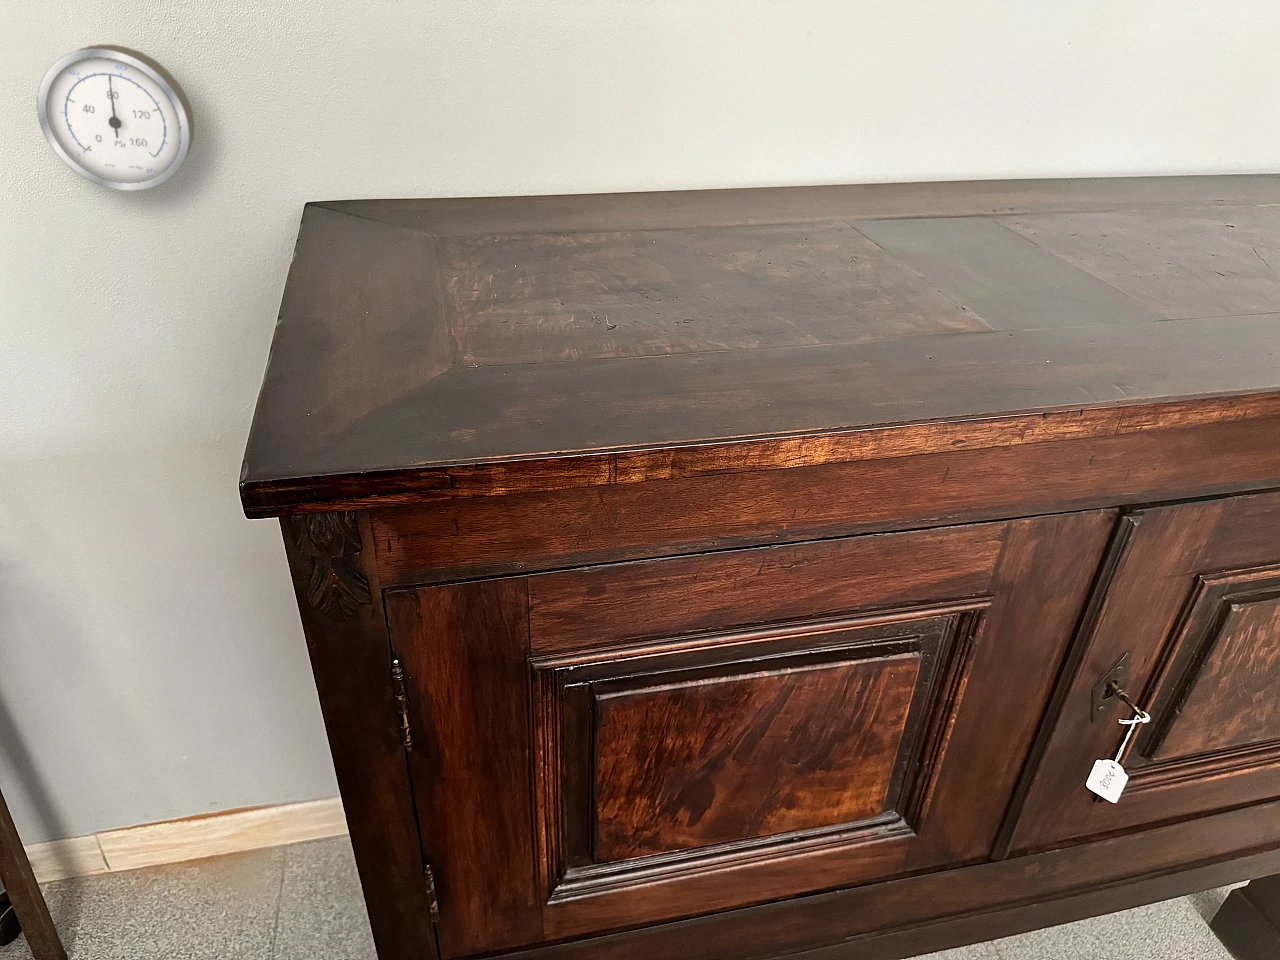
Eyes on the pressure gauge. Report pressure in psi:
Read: 80 psi
